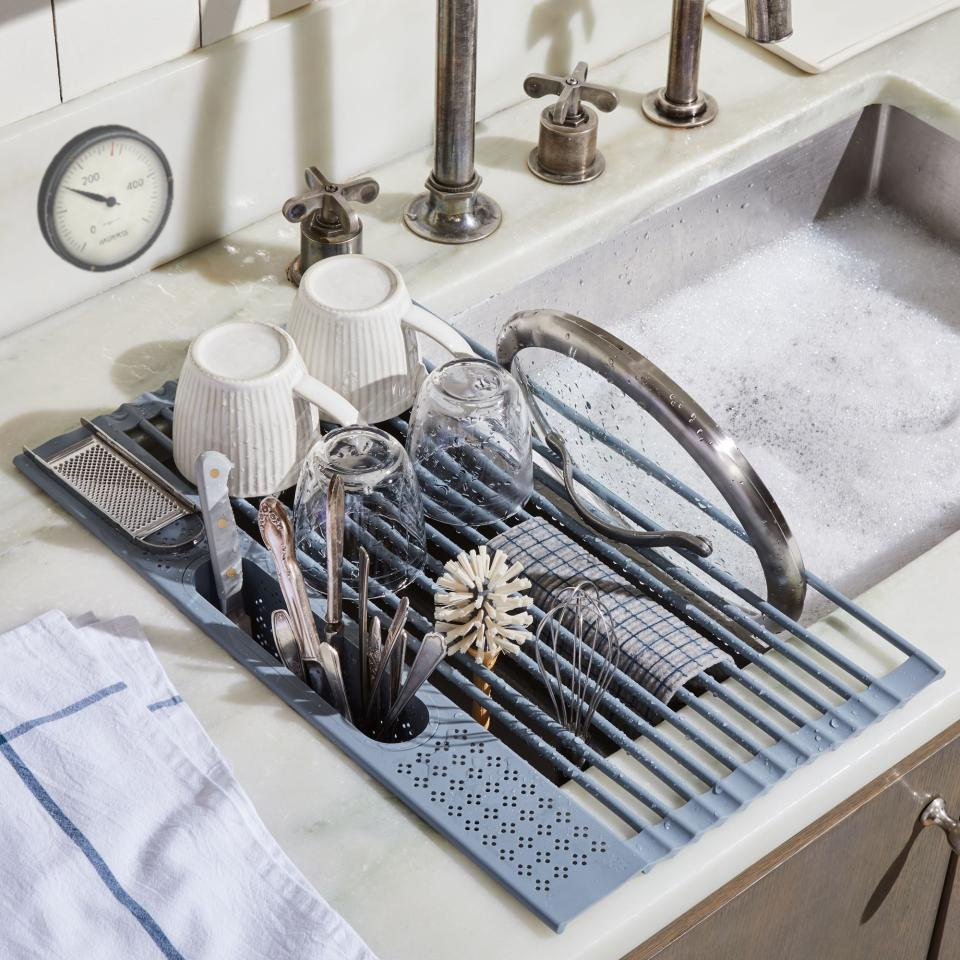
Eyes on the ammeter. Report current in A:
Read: 150 A
